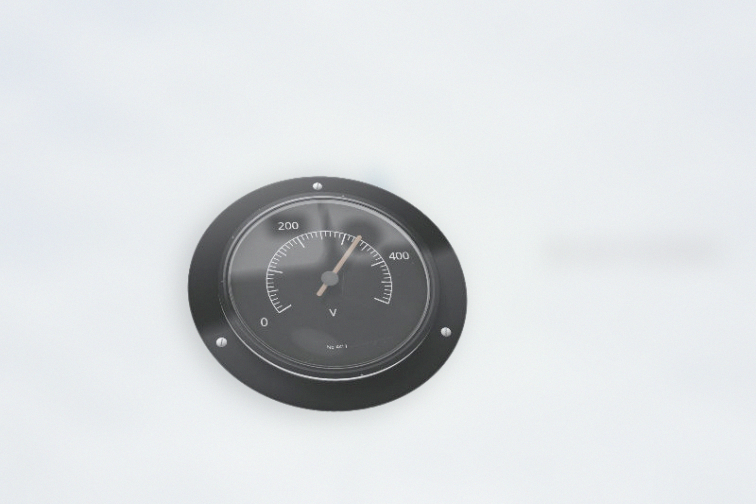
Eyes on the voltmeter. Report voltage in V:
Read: 330 V
